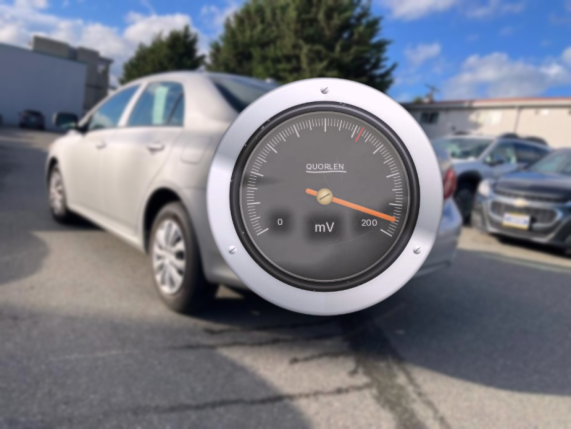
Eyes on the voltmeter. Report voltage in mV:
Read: 190 mV
